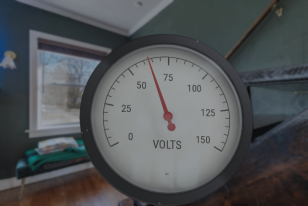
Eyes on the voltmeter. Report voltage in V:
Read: 62.5 V
